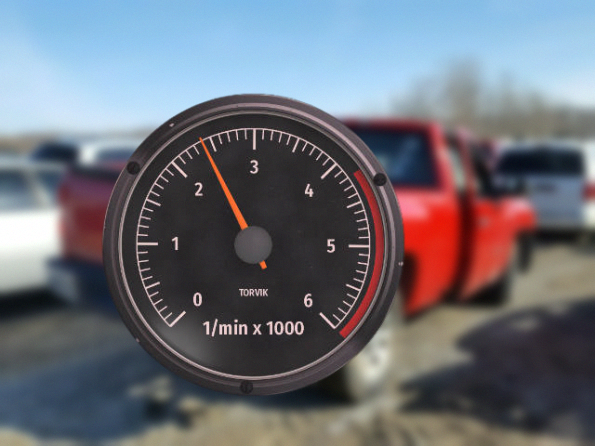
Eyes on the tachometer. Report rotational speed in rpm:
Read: 2400 rpm
